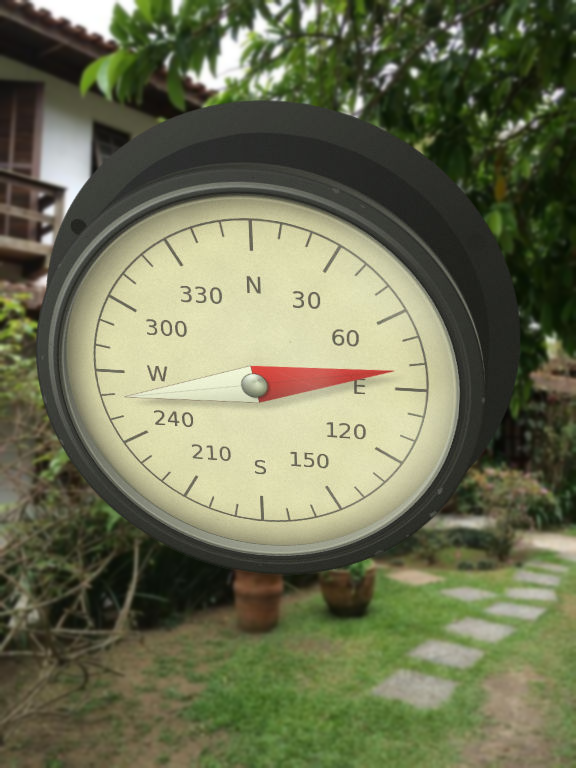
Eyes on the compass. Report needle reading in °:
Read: 80 °
